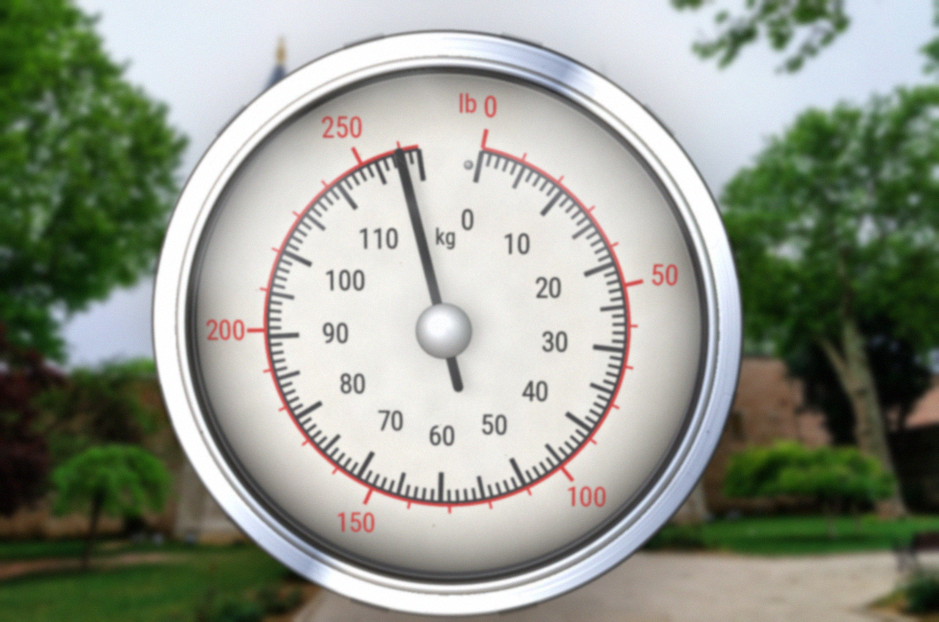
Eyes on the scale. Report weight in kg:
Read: 118 kg
